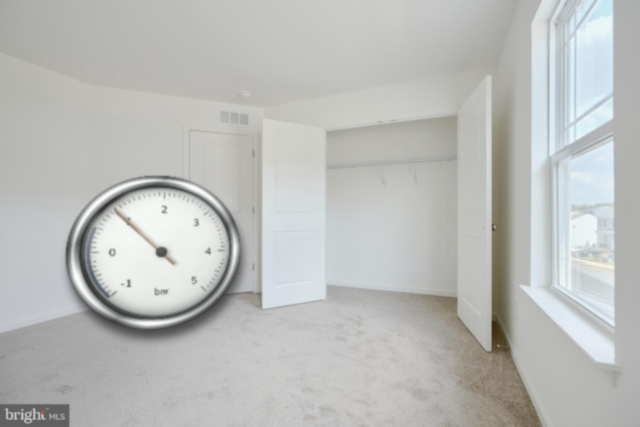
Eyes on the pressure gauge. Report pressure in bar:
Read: 1 bar
